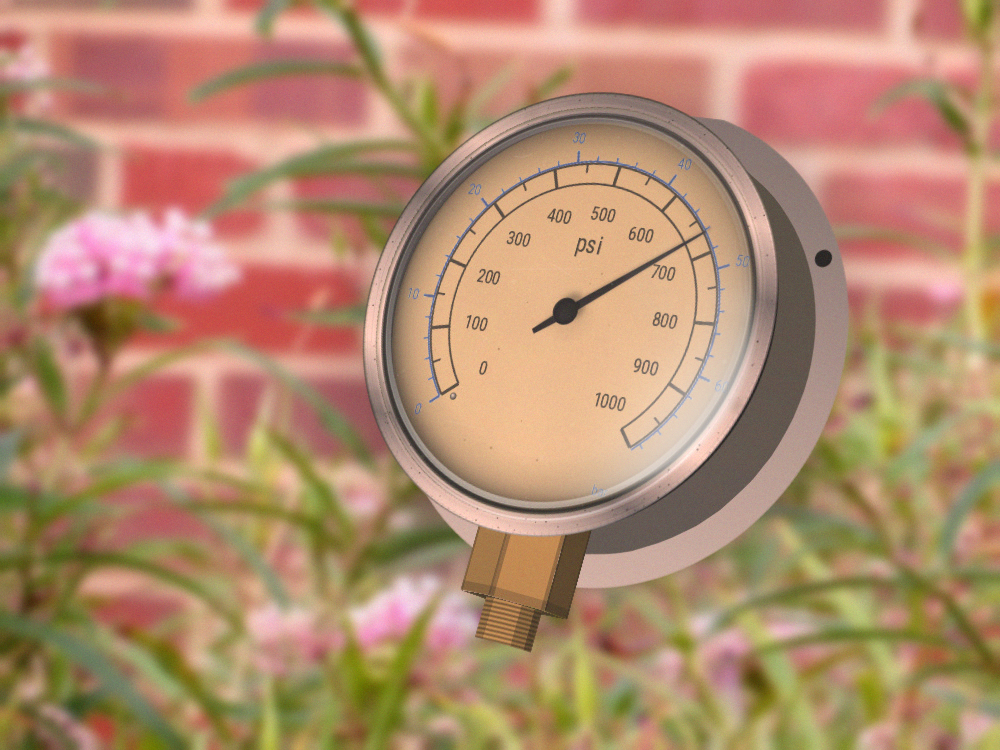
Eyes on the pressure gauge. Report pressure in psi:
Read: 675 psi
